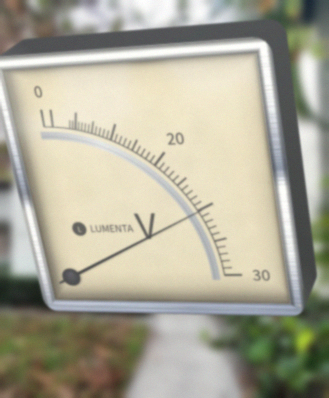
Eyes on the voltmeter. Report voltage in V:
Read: 25 V
